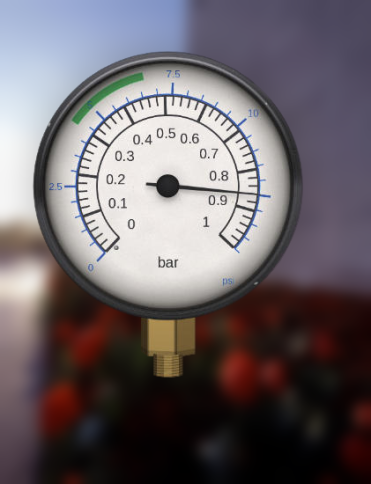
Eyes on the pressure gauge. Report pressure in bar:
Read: 0.86 bar
